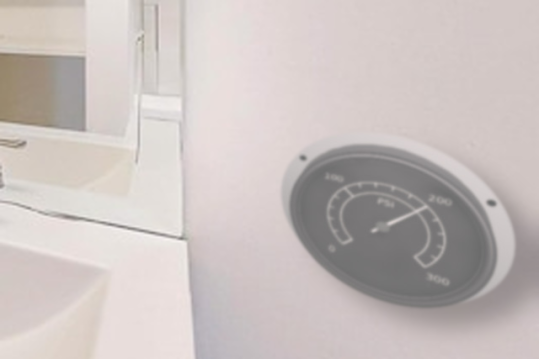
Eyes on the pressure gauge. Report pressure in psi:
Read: 200 psi
